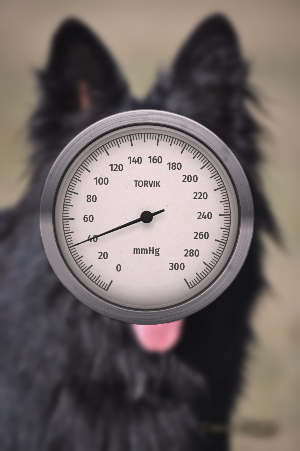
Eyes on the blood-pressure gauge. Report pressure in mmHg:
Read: 40 mmHg
